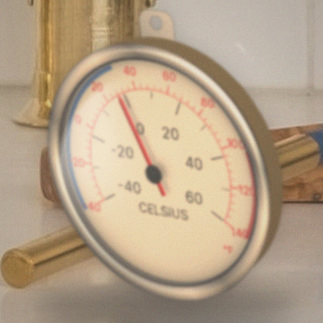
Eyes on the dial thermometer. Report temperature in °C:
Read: 0 °C
